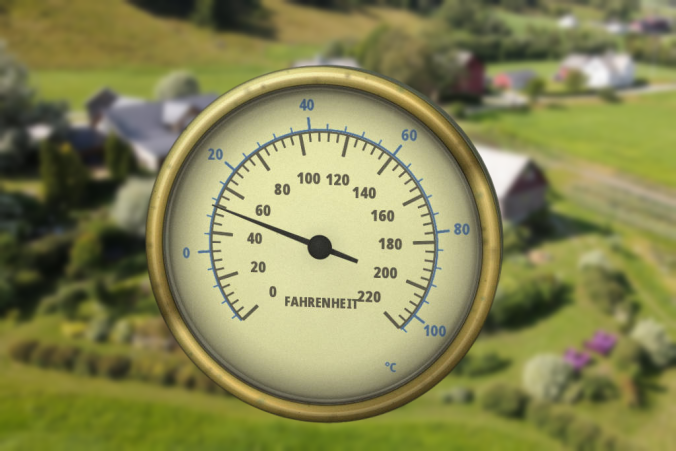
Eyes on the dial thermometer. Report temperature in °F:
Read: 52 °F
